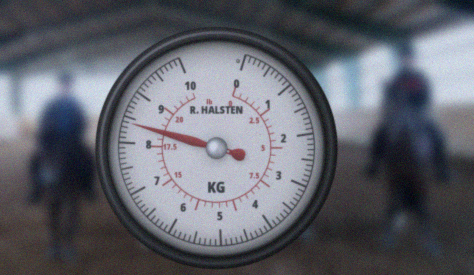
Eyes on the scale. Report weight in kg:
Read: 8.4 kg
